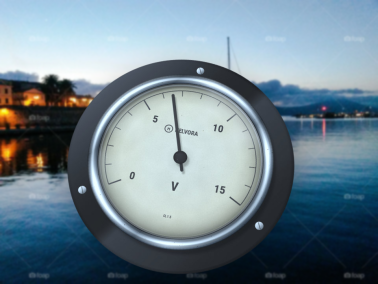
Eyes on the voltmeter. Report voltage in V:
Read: 6.5 V
